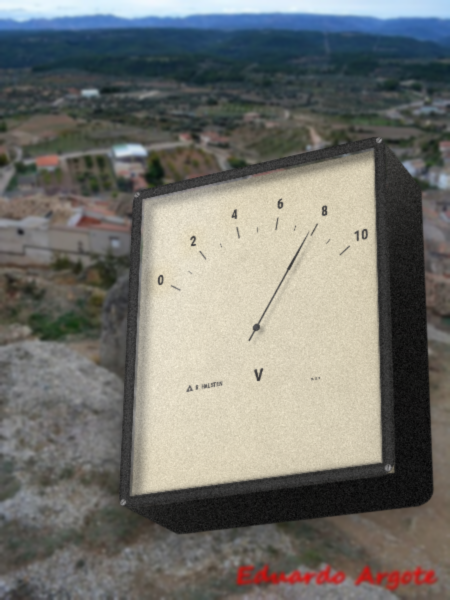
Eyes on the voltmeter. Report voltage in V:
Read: 8 V
